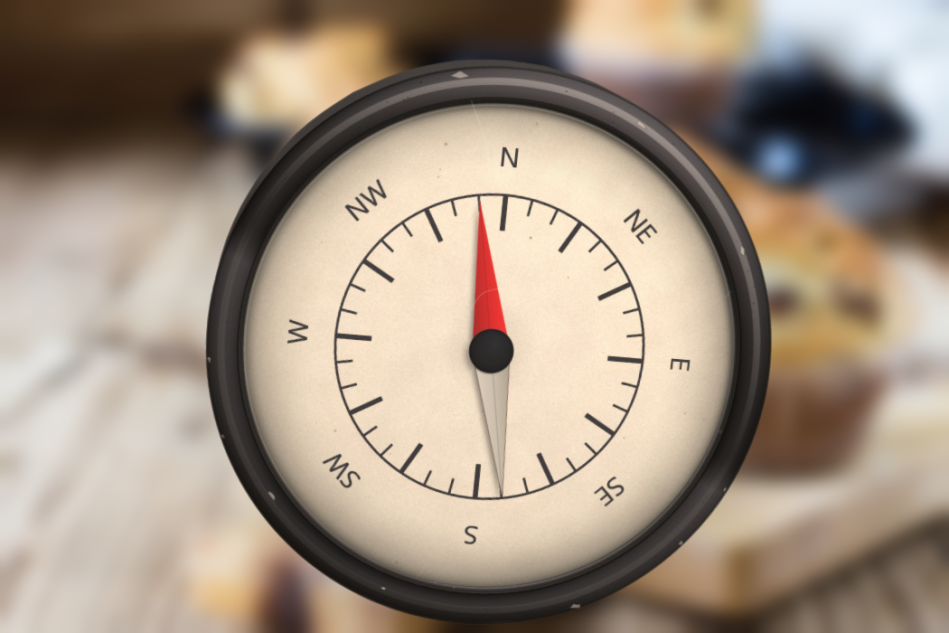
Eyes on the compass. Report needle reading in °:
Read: 350 °
